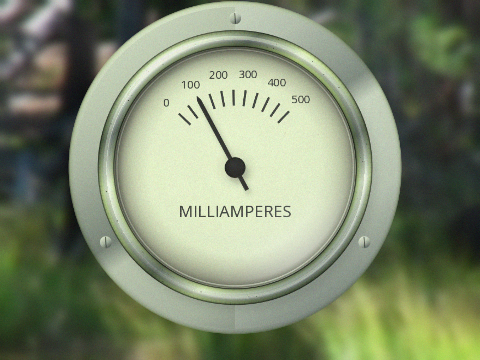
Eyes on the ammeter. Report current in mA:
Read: 100 mA
